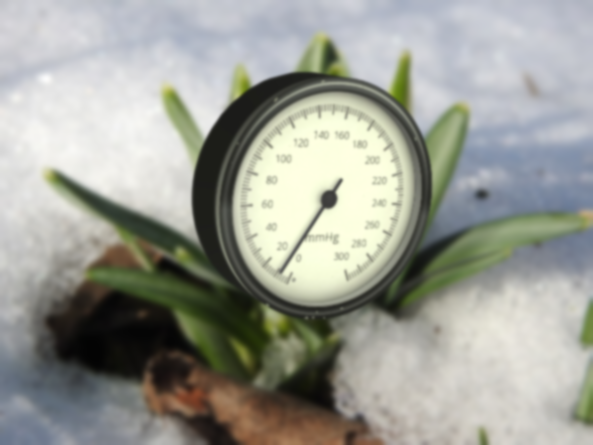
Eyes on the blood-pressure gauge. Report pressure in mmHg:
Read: 10 mmHg
